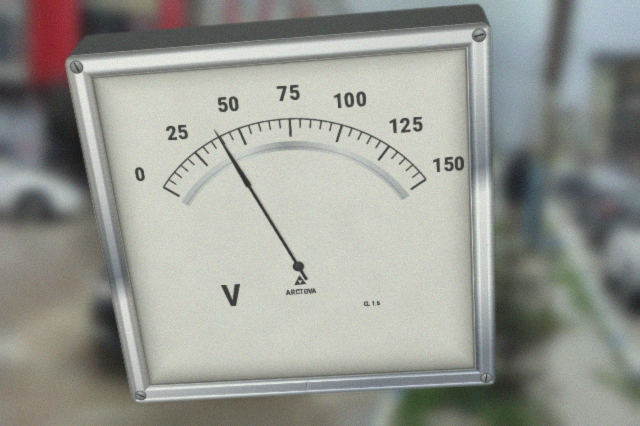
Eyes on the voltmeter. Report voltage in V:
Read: 40 V
